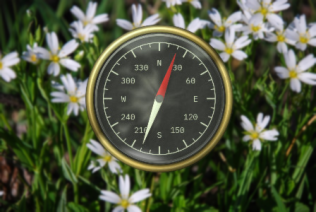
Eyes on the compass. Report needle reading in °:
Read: 20 °
